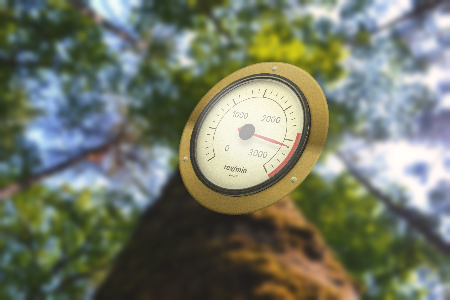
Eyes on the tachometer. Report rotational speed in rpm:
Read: 2600 rpm
